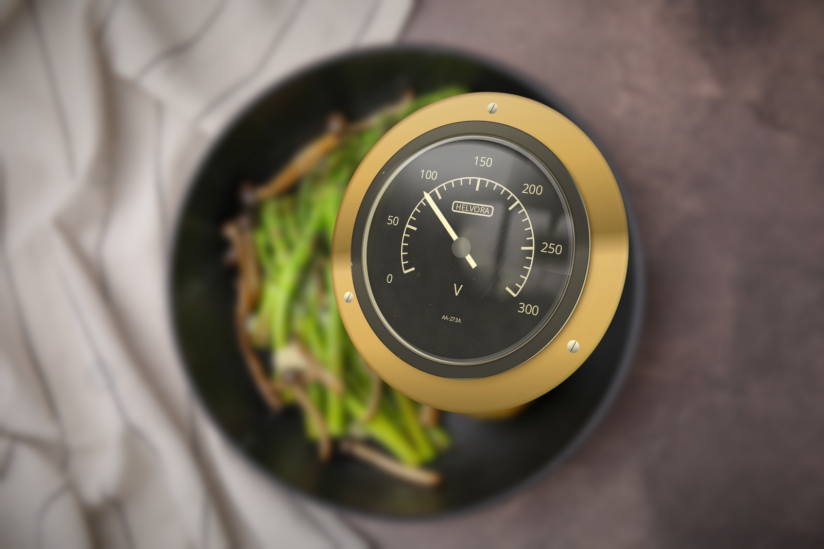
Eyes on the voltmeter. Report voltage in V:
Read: 90 V
